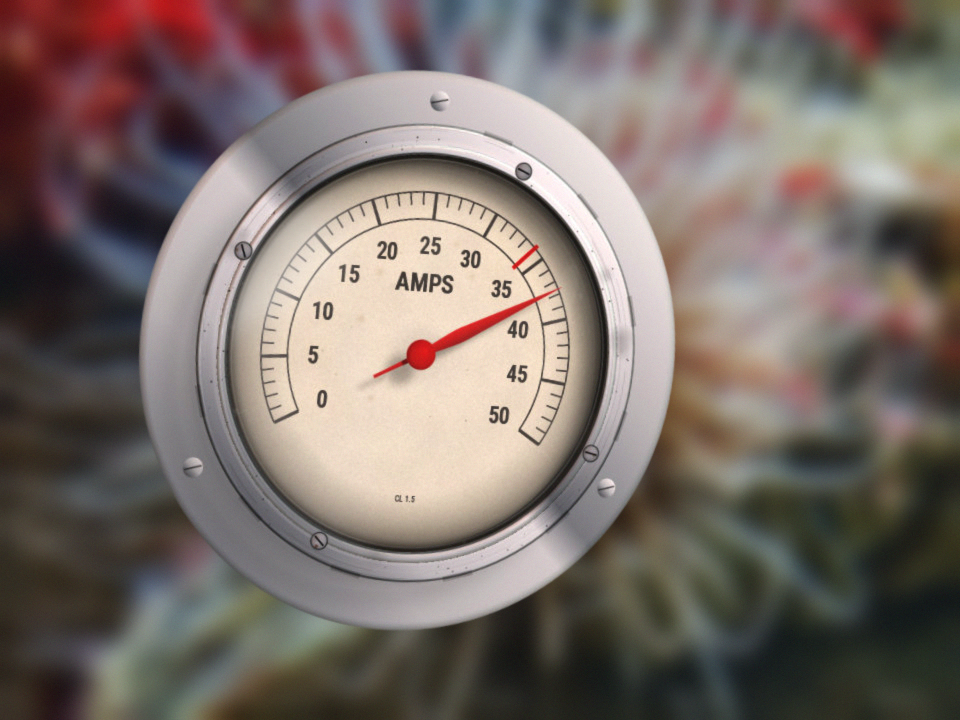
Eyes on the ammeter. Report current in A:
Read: 37.5 A
